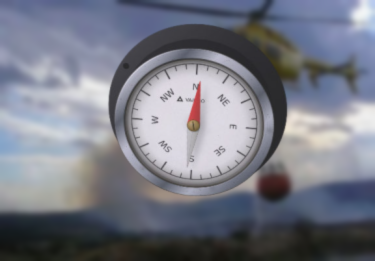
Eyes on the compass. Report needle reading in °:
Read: 5 °
